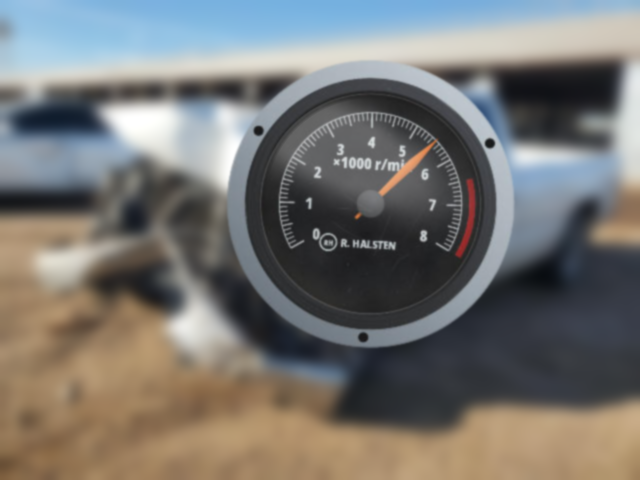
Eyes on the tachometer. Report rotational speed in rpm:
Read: 5500 rpm
